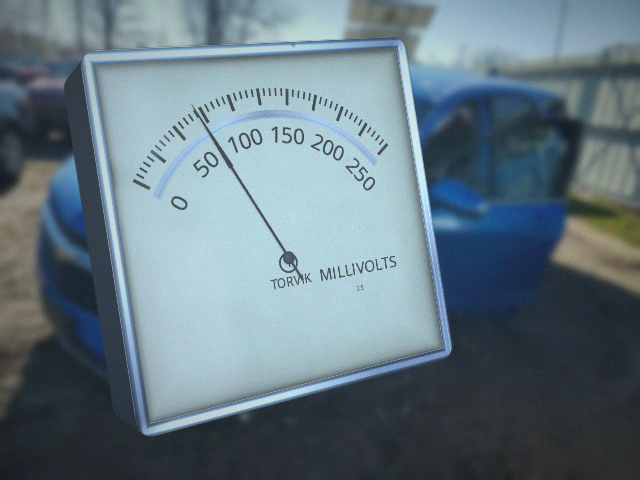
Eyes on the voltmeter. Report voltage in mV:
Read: 70 mV
